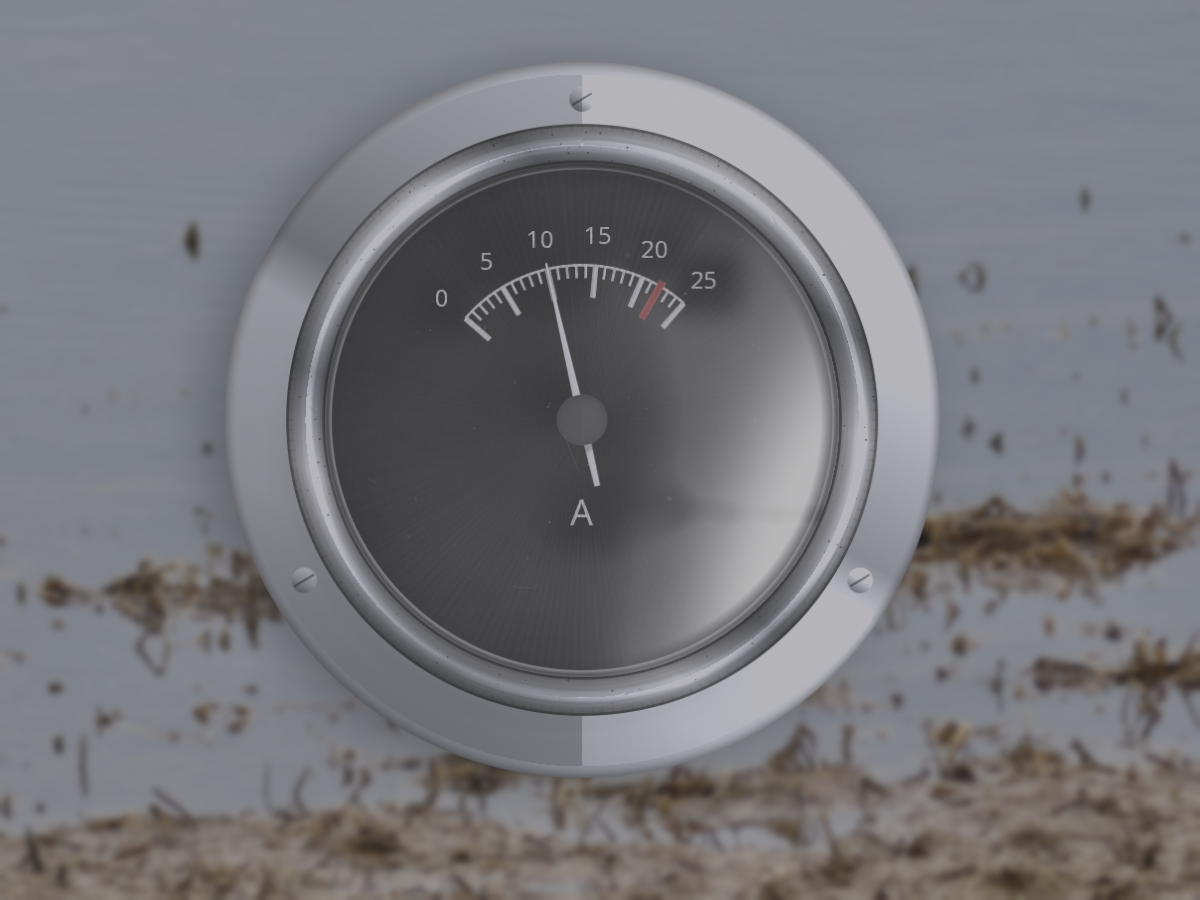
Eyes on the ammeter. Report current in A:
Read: 10 A
